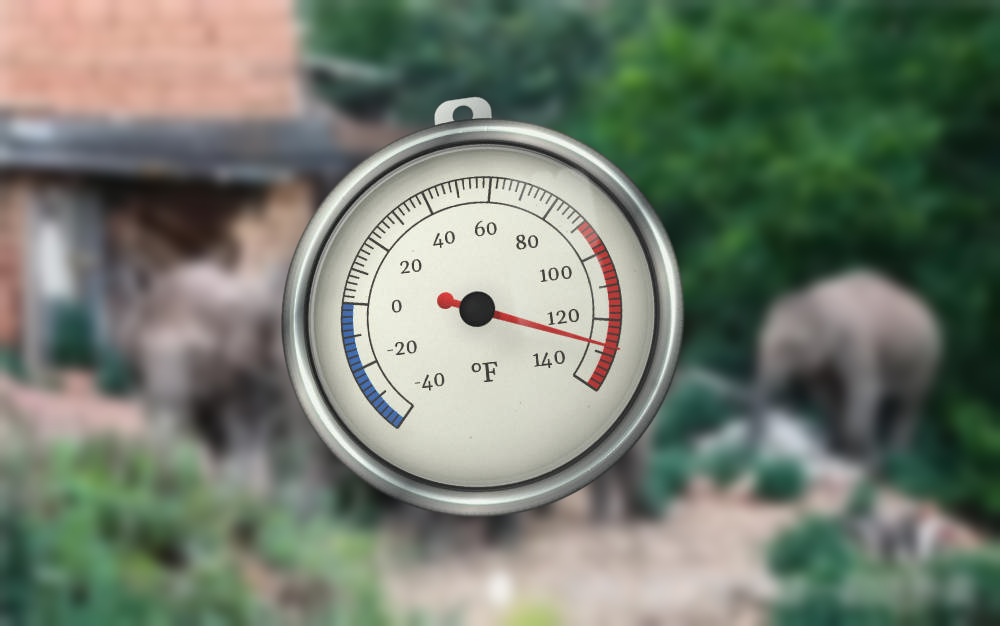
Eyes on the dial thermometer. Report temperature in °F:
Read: 128 °F
